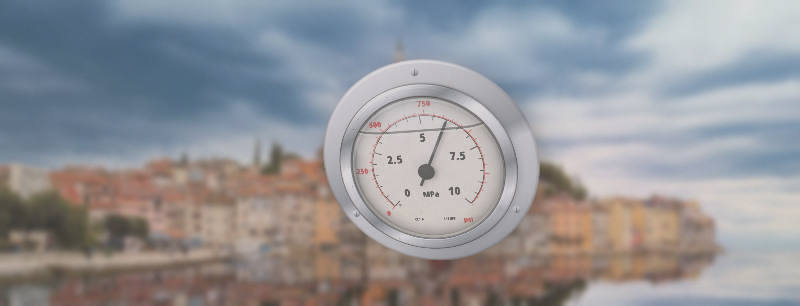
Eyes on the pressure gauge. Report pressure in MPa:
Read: 6 MPa
